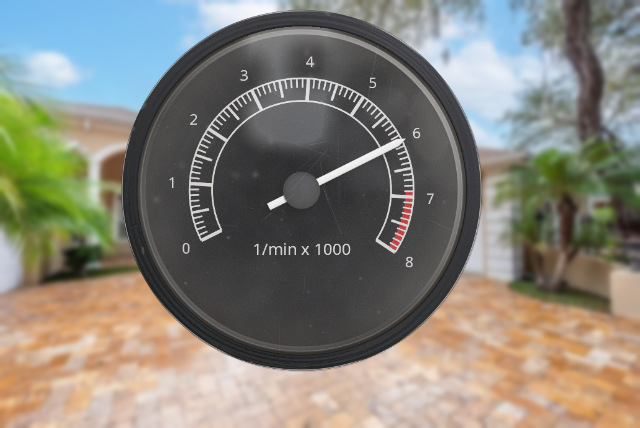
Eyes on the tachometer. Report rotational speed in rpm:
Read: 6000 rpm
